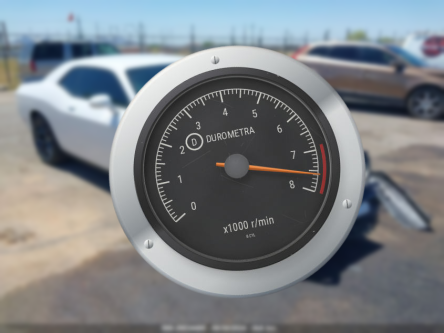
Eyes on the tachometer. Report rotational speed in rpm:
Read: 7600 rpm
